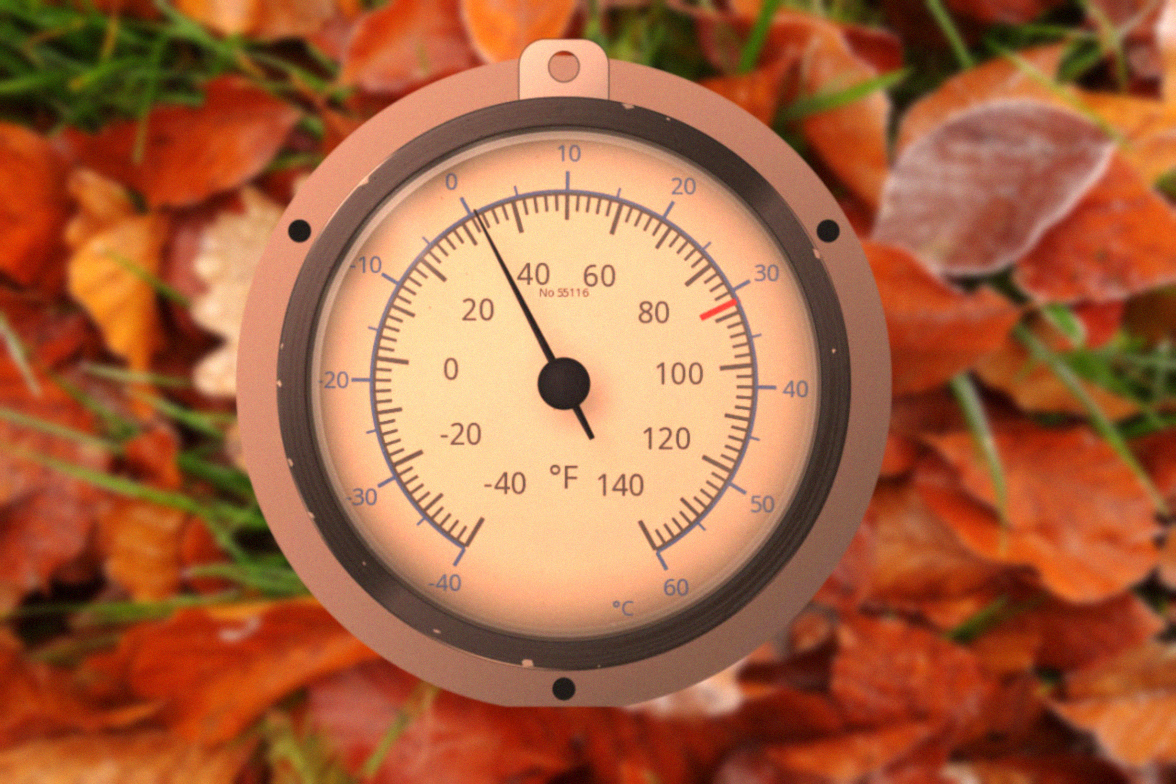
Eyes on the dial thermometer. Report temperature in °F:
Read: 33 °F
